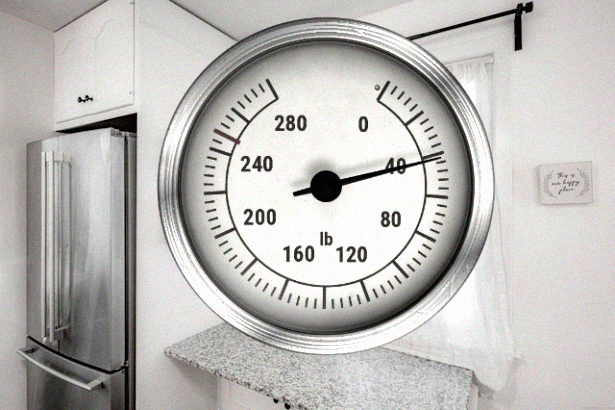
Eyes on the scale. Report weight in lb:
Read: 42 lb
